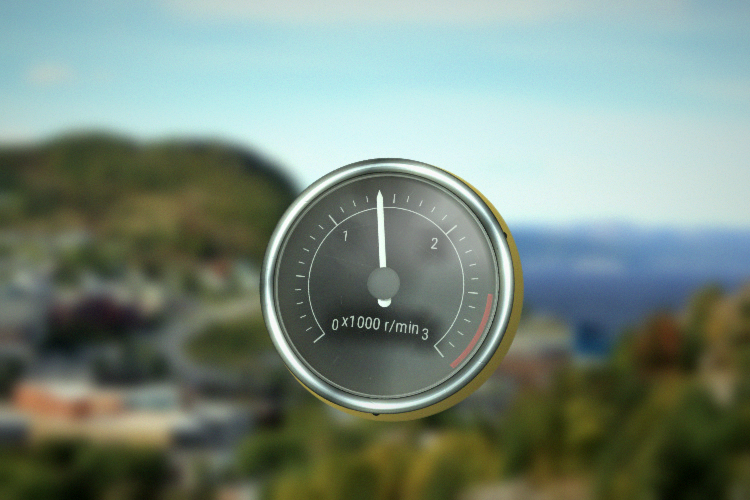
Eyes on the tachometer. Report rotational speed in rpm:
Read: 1400 rpm
